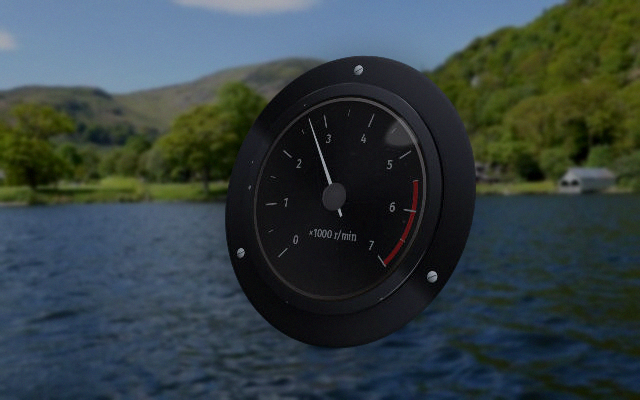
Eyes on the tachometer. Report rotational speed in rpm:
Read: 2750 rpm
